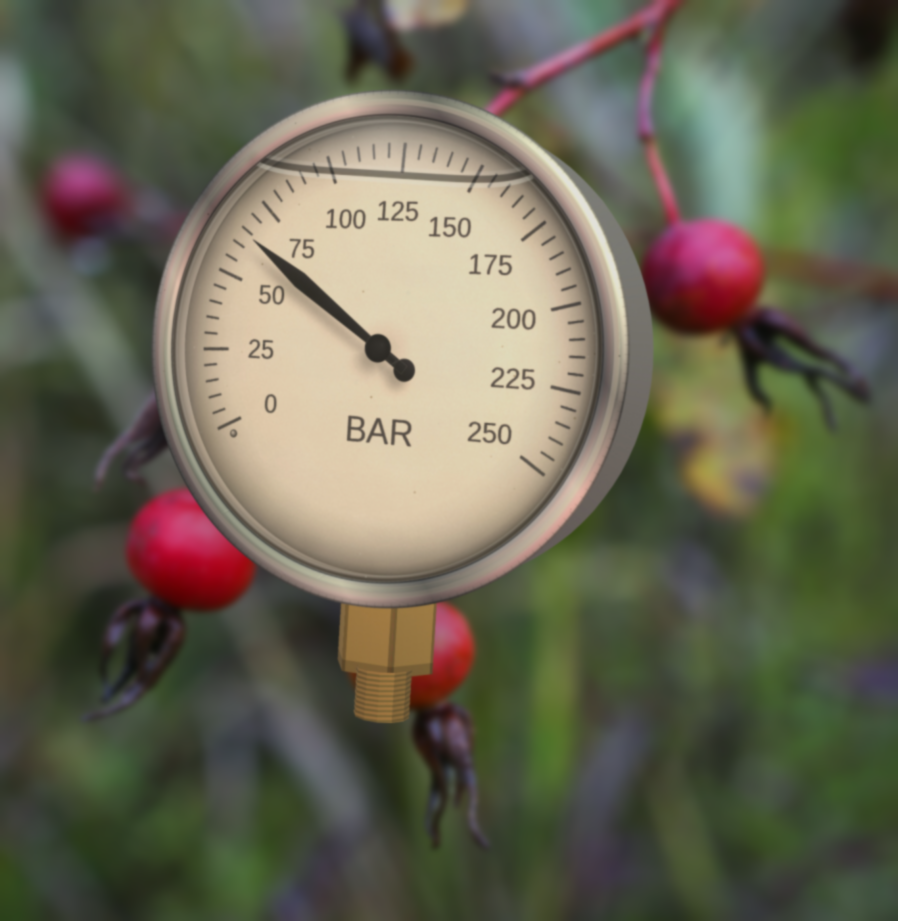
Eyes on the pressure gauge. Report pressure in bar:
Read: 65 bar
